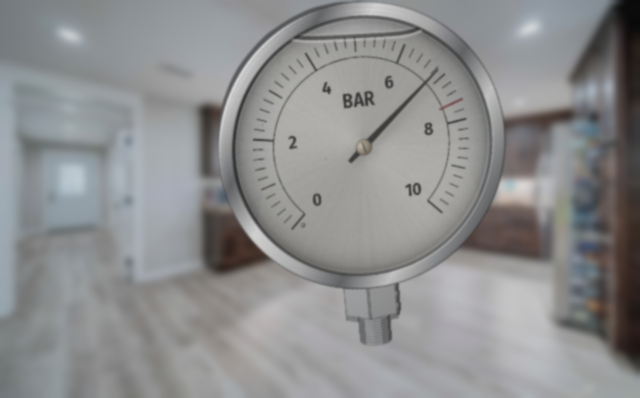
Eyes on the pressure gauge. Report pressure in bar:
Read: 6.8 bar
